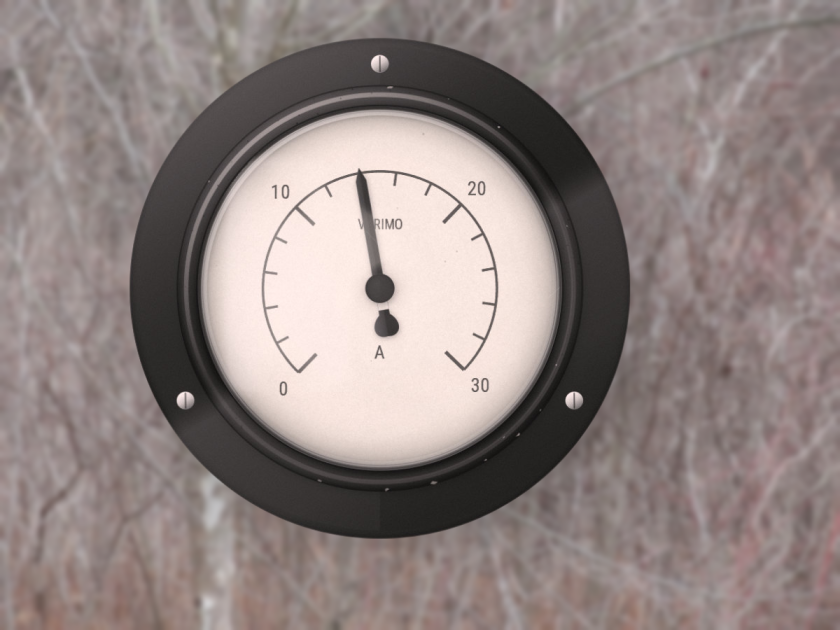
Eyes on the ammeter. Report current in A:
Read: 14 A
